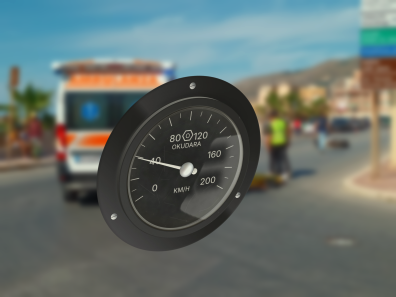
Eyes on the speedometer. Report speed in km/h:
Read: 40 km/h
